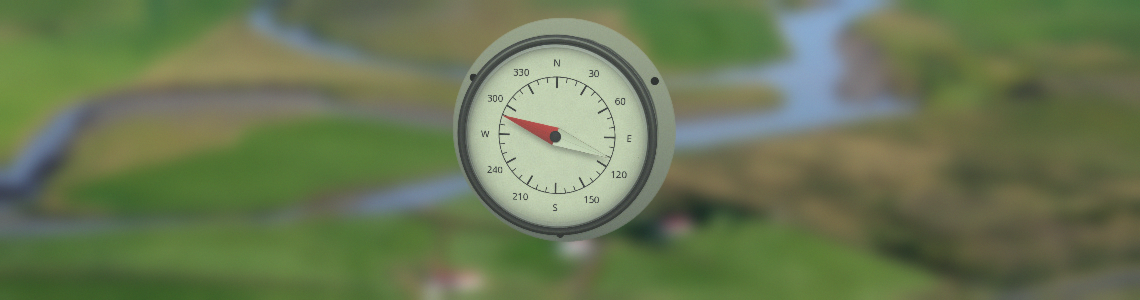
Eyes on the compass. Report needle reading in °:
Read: 290 °
